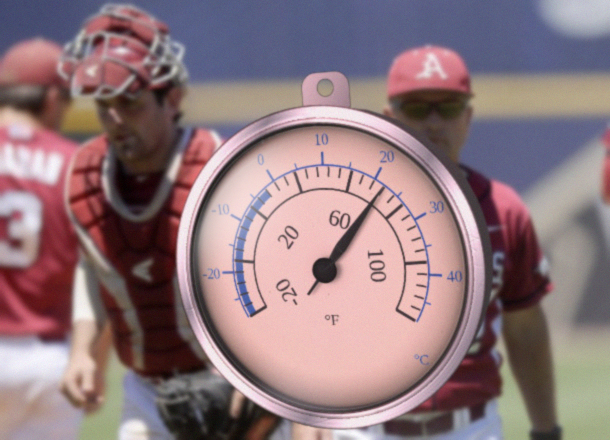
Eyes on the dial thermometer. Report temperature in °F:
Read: 72 °F
